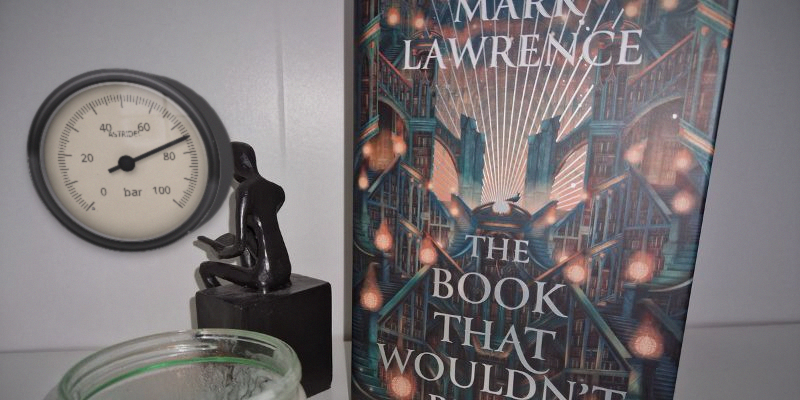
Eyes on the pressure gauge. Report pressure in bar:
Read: 75 bar
